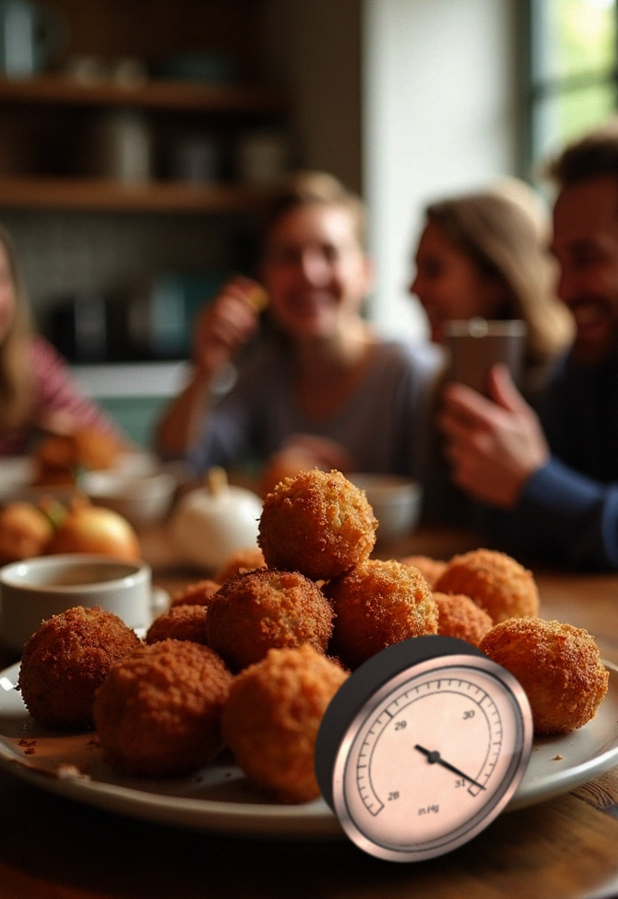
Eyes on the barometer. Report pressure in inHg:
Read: 30.9 inHg
